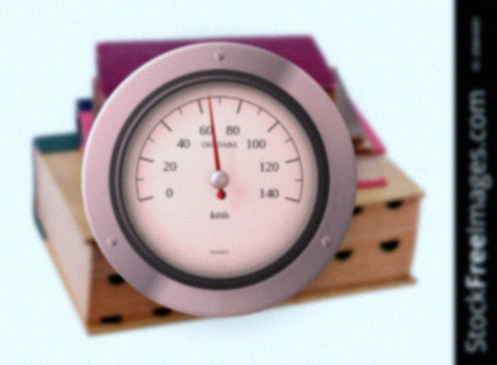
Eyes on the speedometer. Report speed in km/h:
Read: 65 km/h
